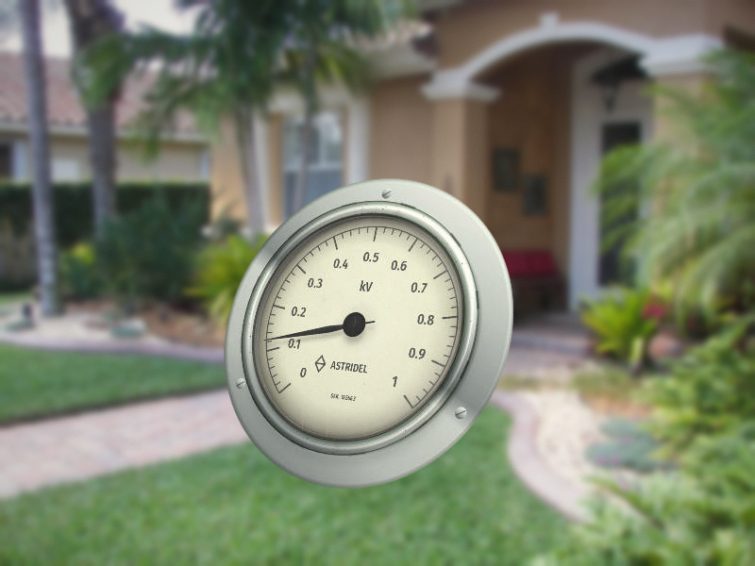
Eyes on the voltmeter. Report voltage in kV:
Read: 0.12 kV
